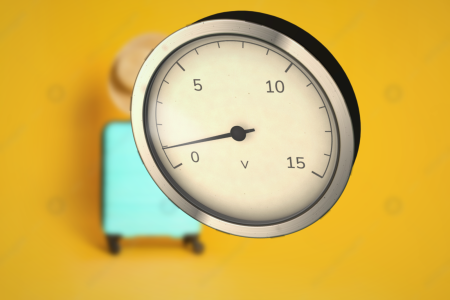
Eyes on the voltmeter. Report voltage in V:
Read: 1 V
